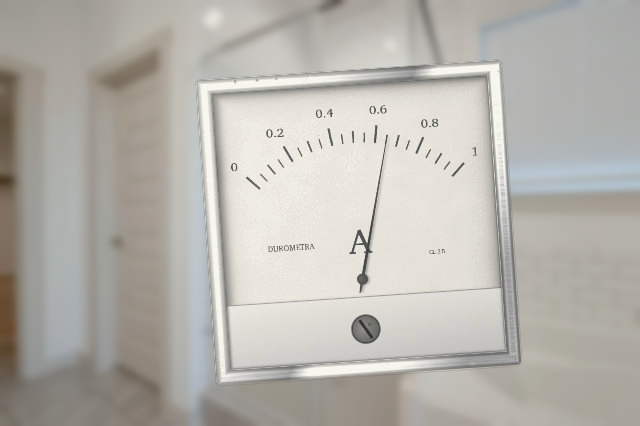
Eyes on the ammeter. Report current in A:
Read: 0.65 A
